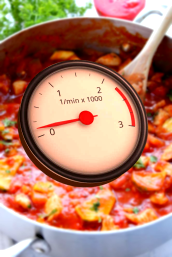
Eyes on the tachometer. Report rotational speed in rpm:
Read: 125 rpm
